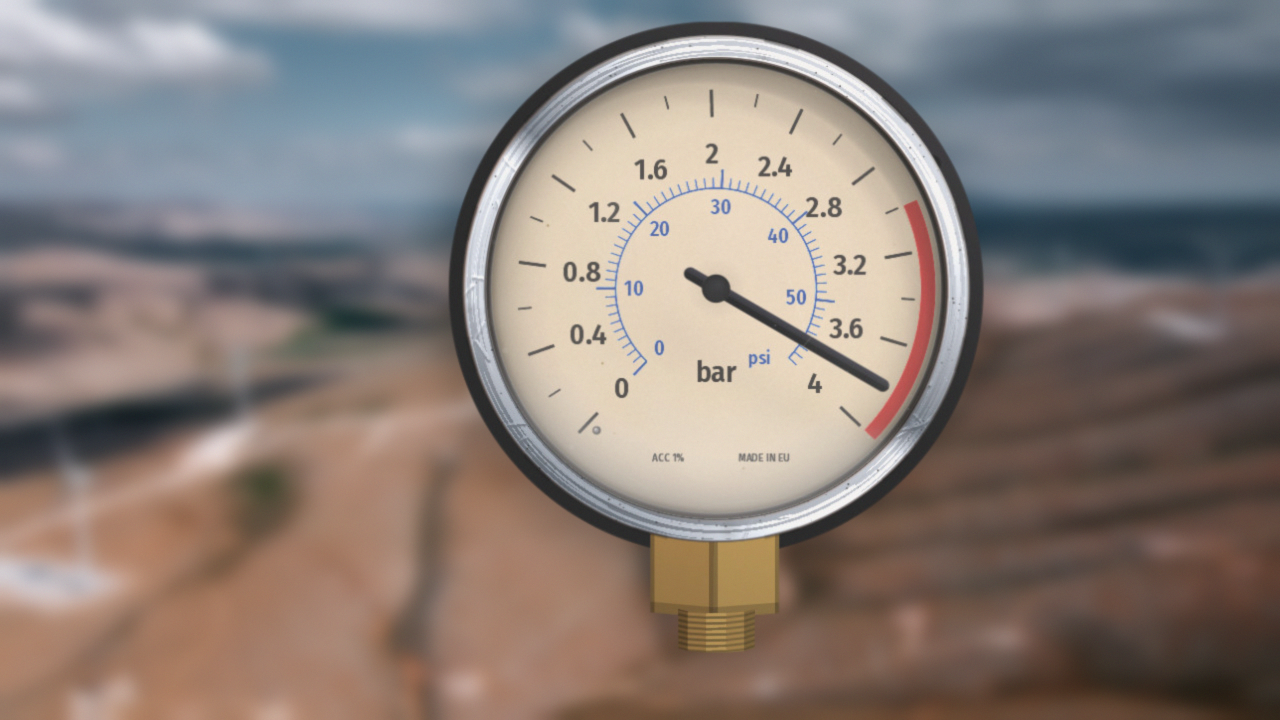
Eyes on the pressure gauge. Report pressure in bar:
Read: 3.8 bar
